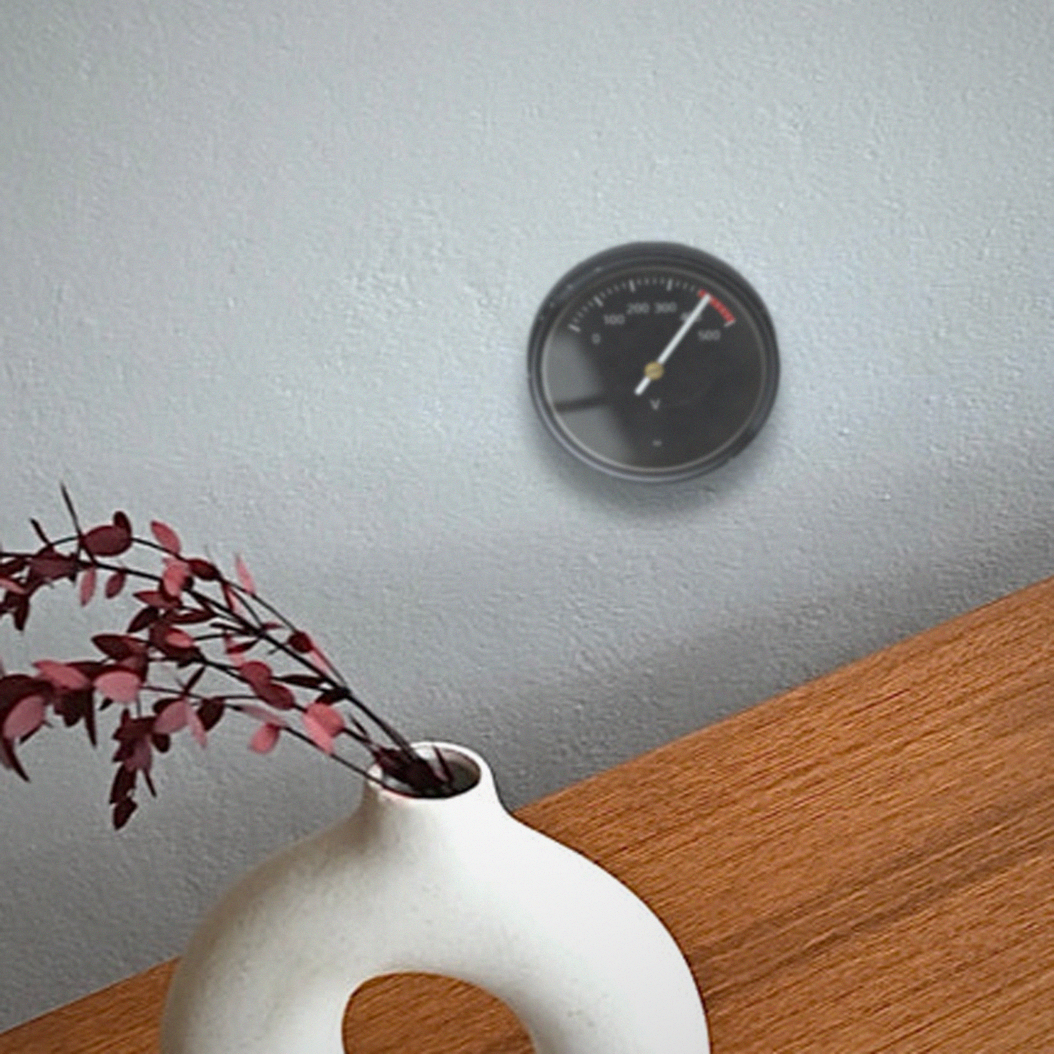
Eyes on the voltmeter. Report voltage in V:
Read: 400 V
